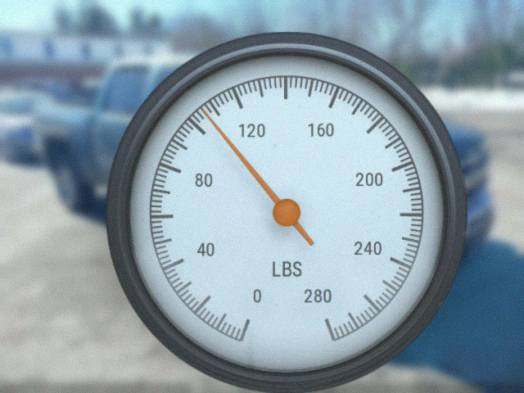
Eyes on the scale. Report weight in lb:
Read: 106 lb
